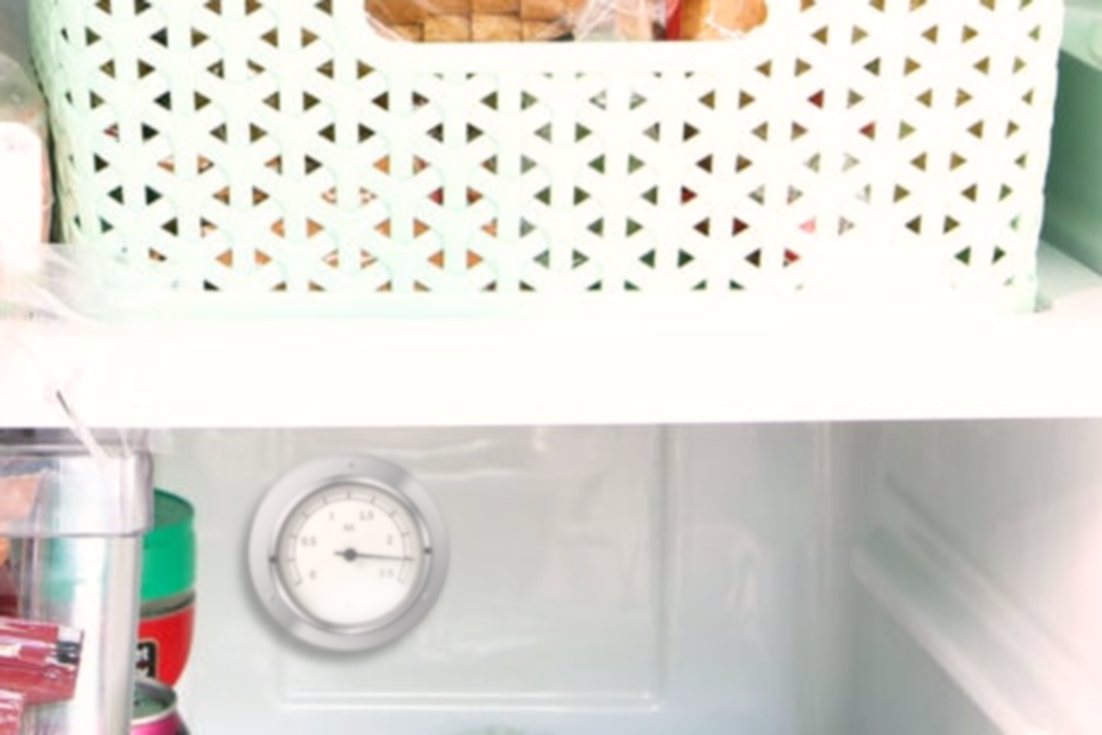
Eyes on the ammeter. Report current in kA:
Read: 2.25 kA
